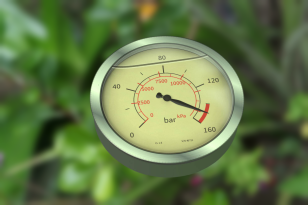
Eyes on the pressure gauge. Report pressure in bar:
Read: 150 bar
